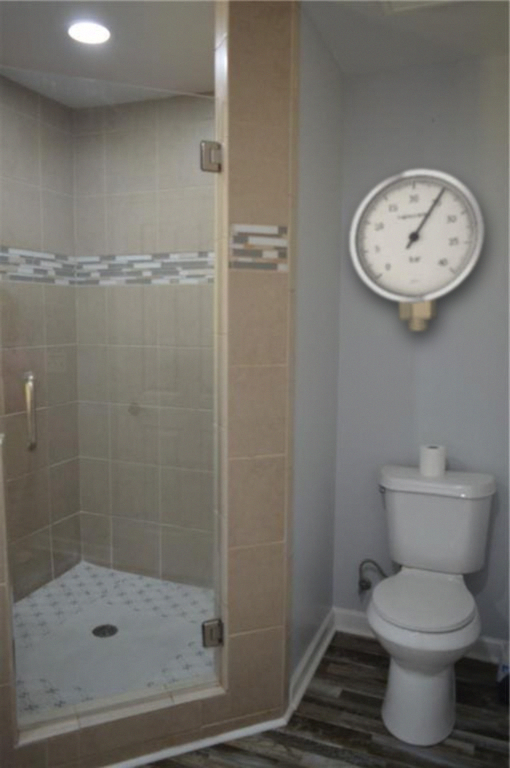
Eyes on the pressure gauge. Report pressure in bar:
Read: 25 bar
